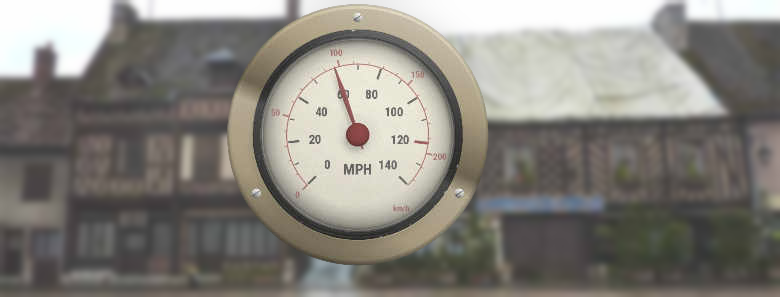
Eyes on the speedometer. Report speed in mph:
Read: 60 mph
